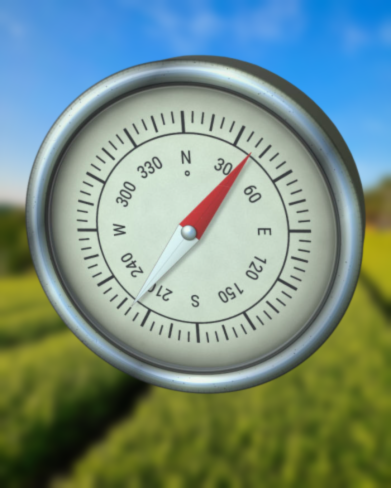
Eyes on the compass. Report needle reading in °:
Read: 40 °
